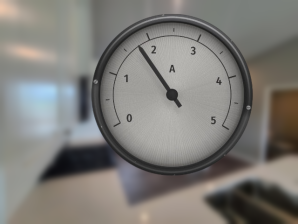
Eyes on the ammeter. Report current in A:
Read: 1.75 A
